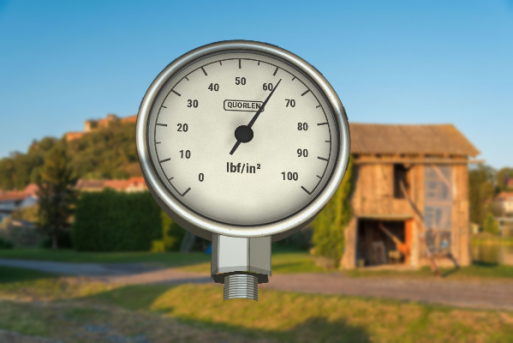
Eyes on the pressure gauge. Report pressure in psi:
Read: 62.5 psi
